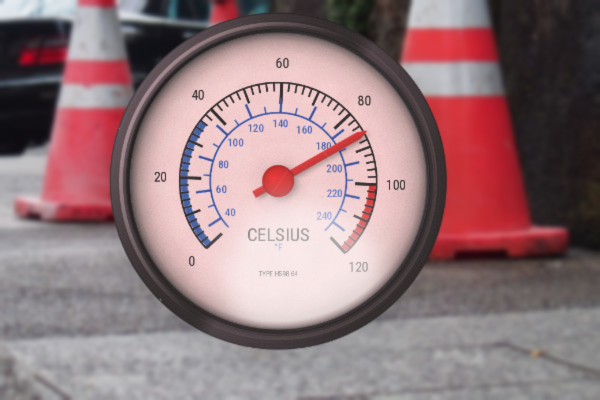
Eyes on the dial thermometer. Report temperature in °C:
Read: 86 °C
